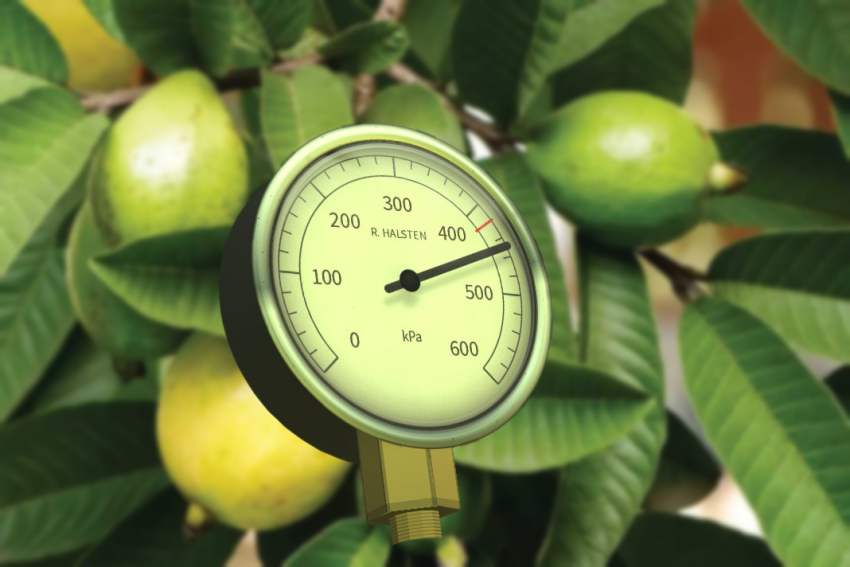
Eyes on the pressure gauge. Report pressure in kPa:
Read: 450 kPa
